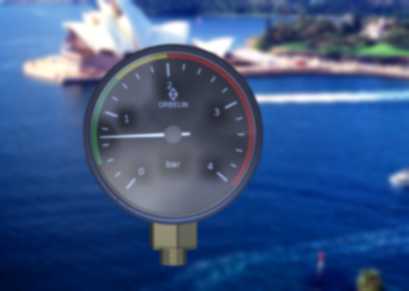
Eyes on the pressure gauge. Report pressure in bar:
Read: 0.7 bar
